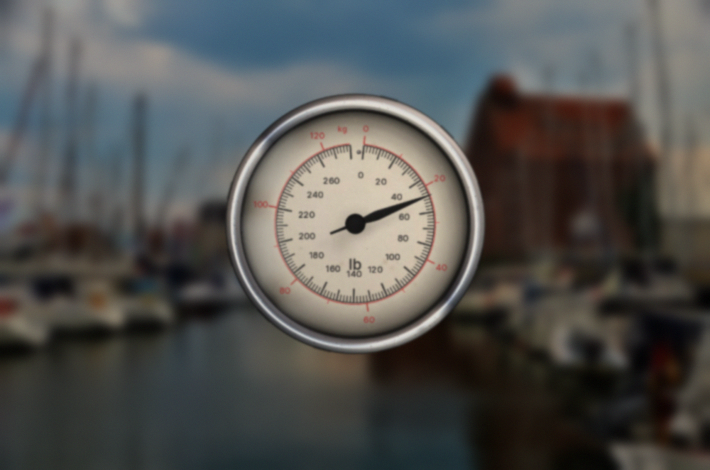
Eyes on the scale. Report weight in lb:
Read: 50 lb
